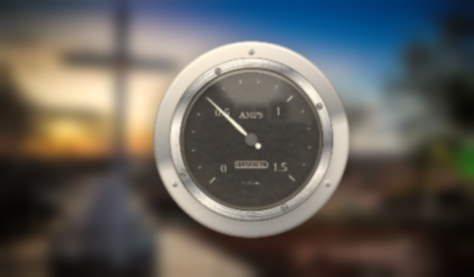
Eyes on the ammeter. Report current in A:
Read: 0.5 A
